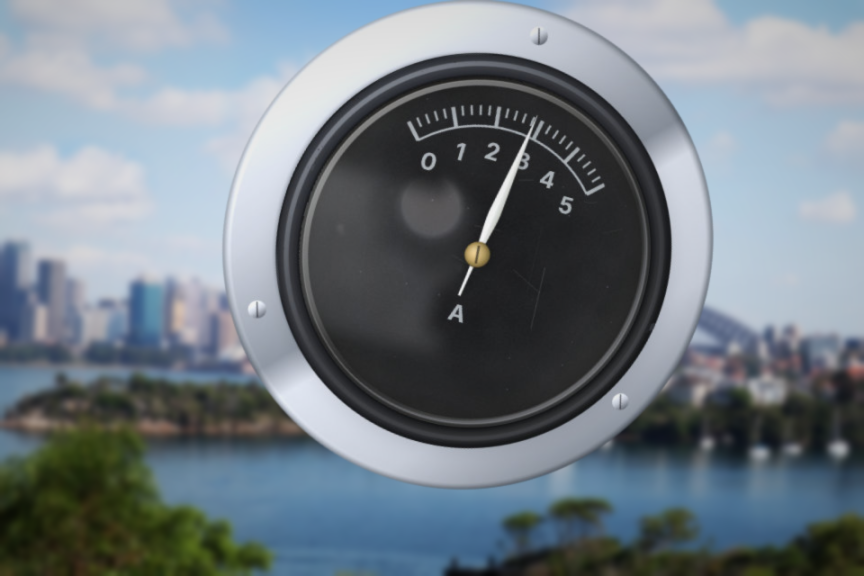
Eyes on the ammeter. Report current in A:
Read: 2.8 A
